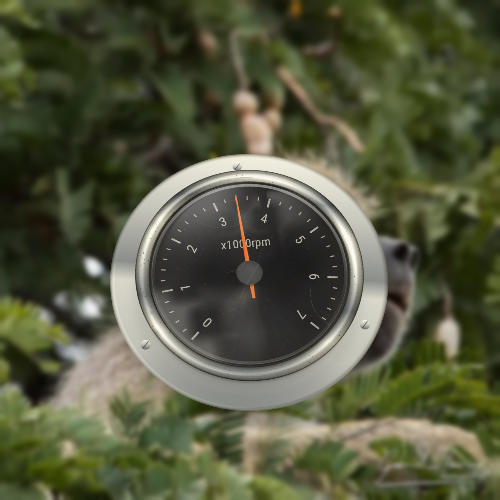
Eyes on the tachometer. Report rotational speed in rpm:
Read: 3400 rpm
